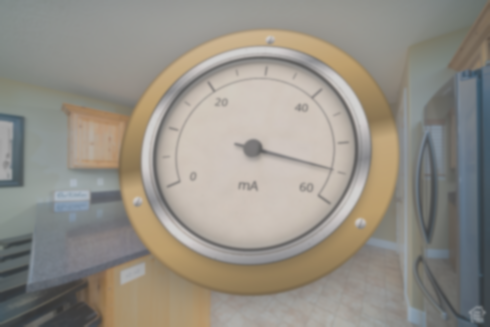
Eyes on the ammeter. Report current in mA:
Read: 55 mA
